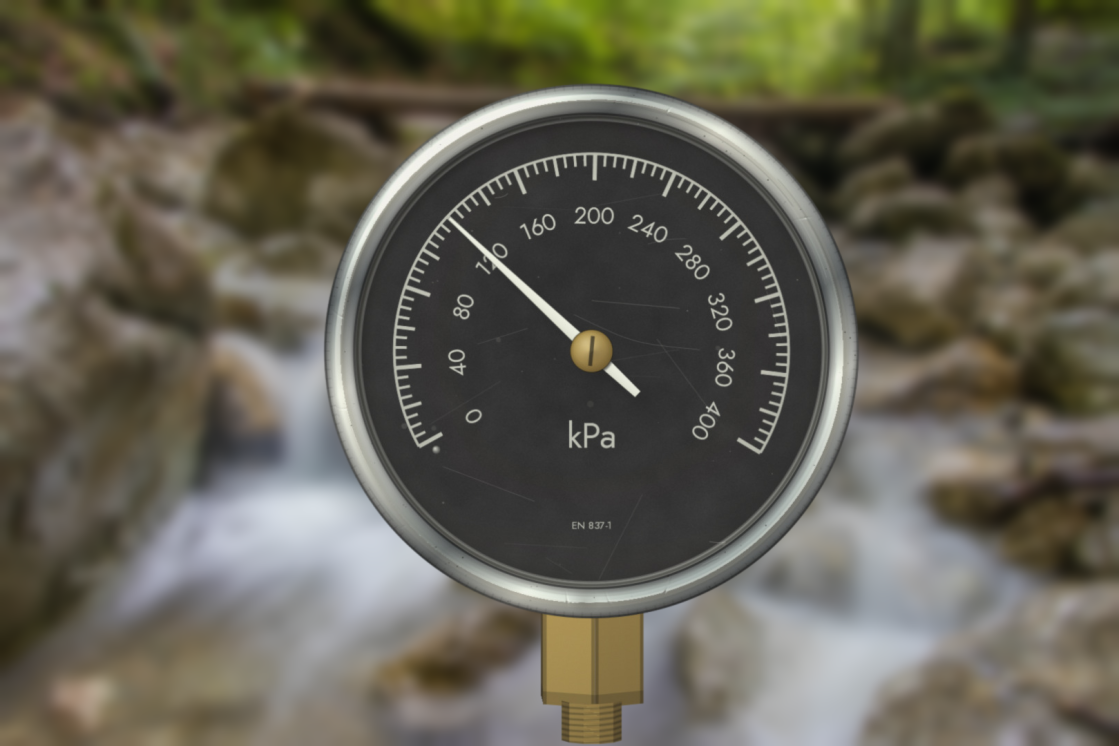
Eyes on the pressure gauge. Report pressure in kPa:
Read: 120 kPa
